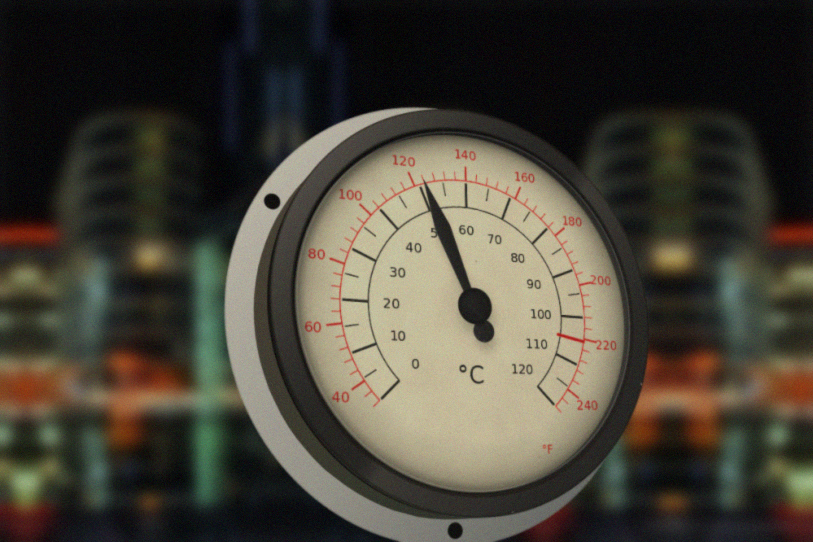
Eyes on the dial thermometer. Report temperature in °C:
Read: 50 °C
